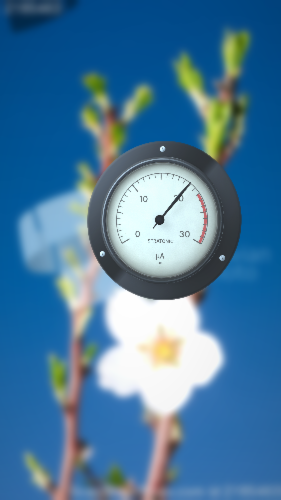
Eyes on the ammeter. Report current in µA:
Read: 20 µA
